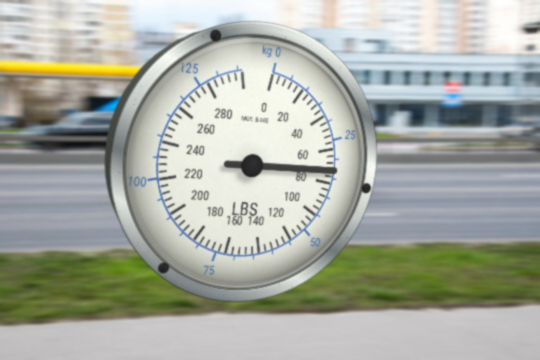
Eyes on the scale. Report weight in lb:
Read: 72 lb
